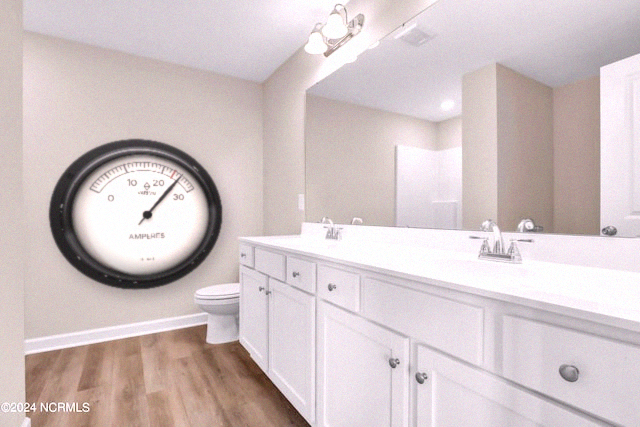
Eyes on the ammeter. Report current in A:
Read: 25 A
